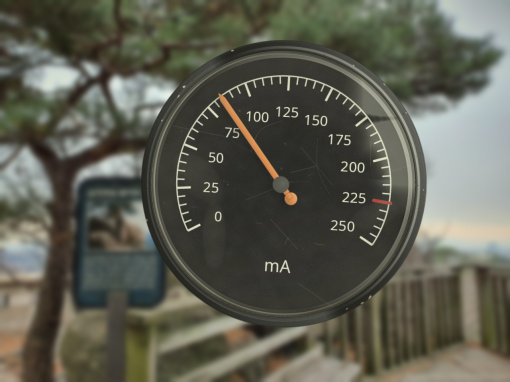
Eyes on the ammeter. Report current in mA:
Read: 85 mA
